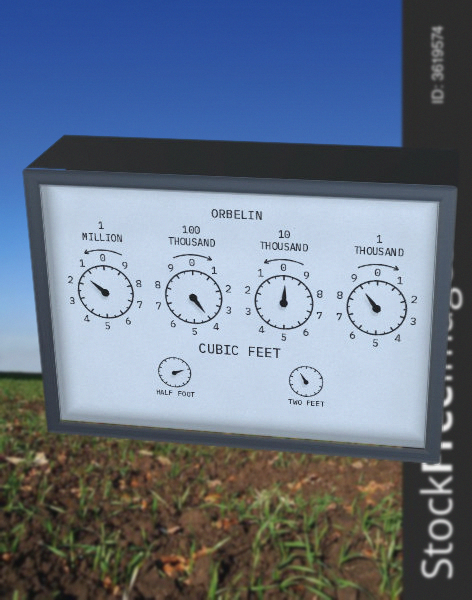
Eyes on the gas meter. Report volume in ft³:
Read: 139900 ft³
